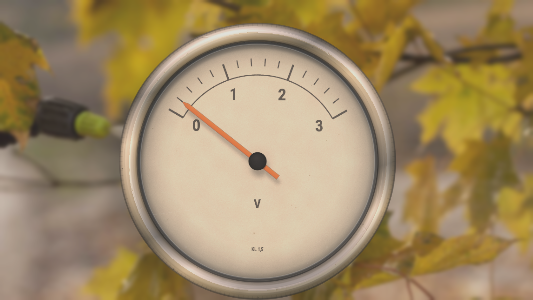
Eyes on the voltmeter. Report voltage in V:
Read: 0.2 V
